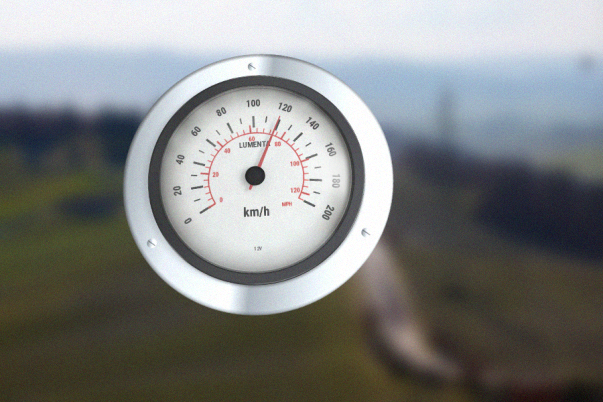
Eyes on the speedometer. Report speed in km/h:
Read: 120 km/h
